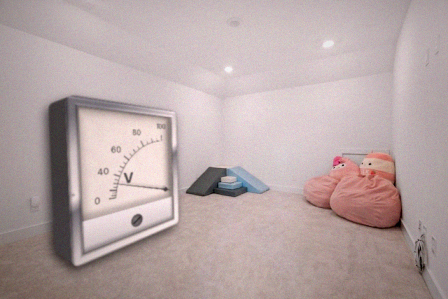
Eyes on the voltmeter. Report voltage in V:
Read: 30 V
